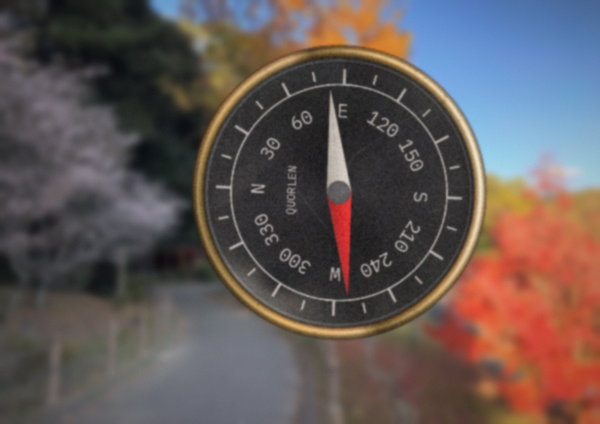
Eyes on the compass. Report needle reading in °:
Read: 262.5 °
